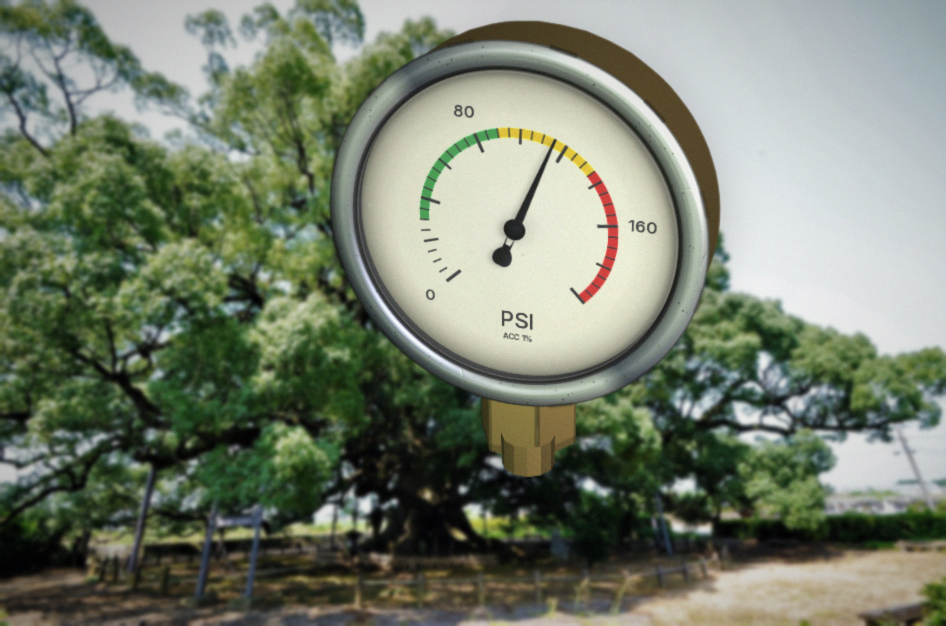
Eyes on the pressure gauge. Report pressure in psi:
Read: 115 psi
